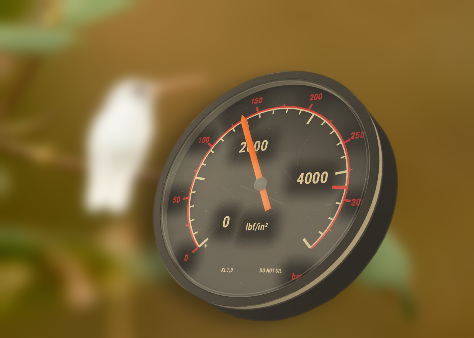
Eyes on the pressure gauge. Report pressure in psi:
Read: 2000 psi
